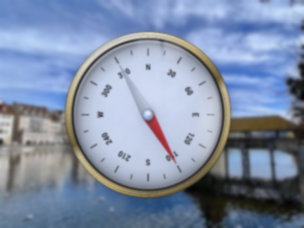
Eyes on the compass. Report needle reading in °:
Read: 150 °
